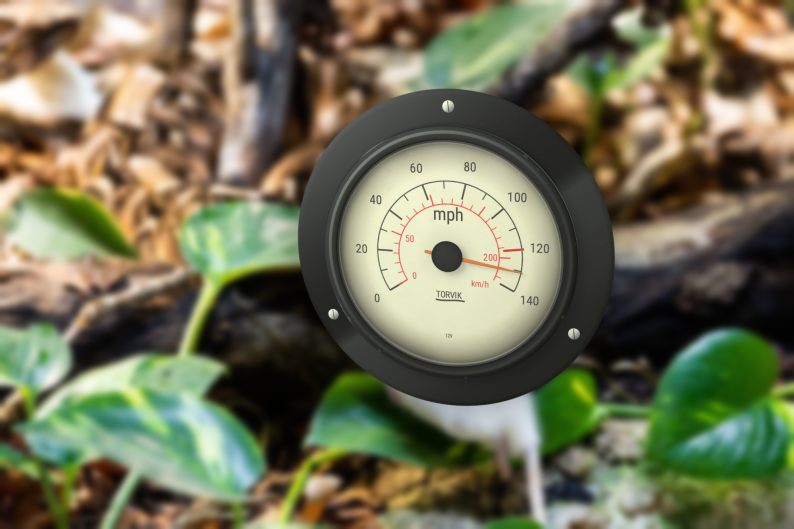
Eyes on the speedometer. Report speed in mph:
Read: 130 mph
